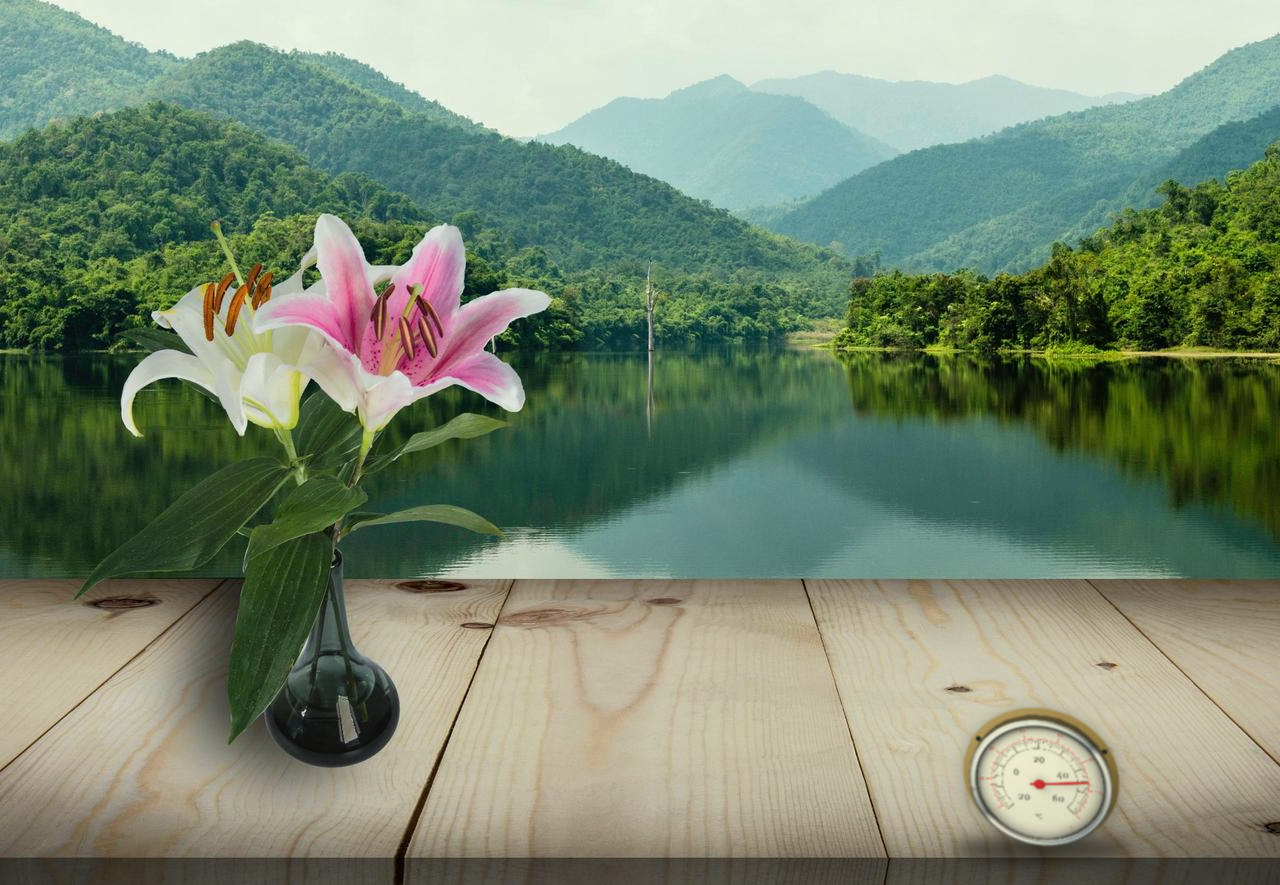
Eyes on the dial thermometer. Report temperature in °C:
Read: 45 °C
